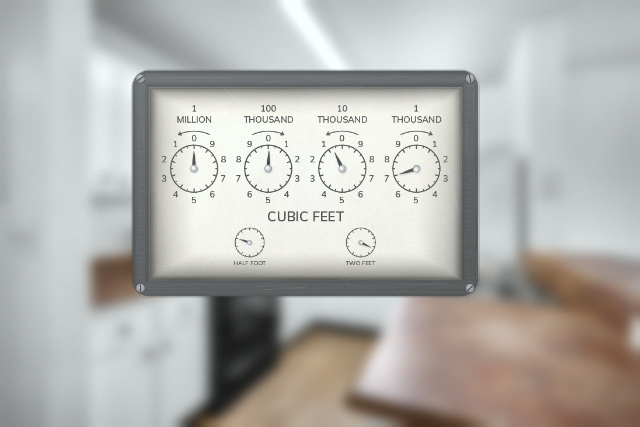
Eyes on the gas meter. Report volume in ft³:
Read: 700 ft³
